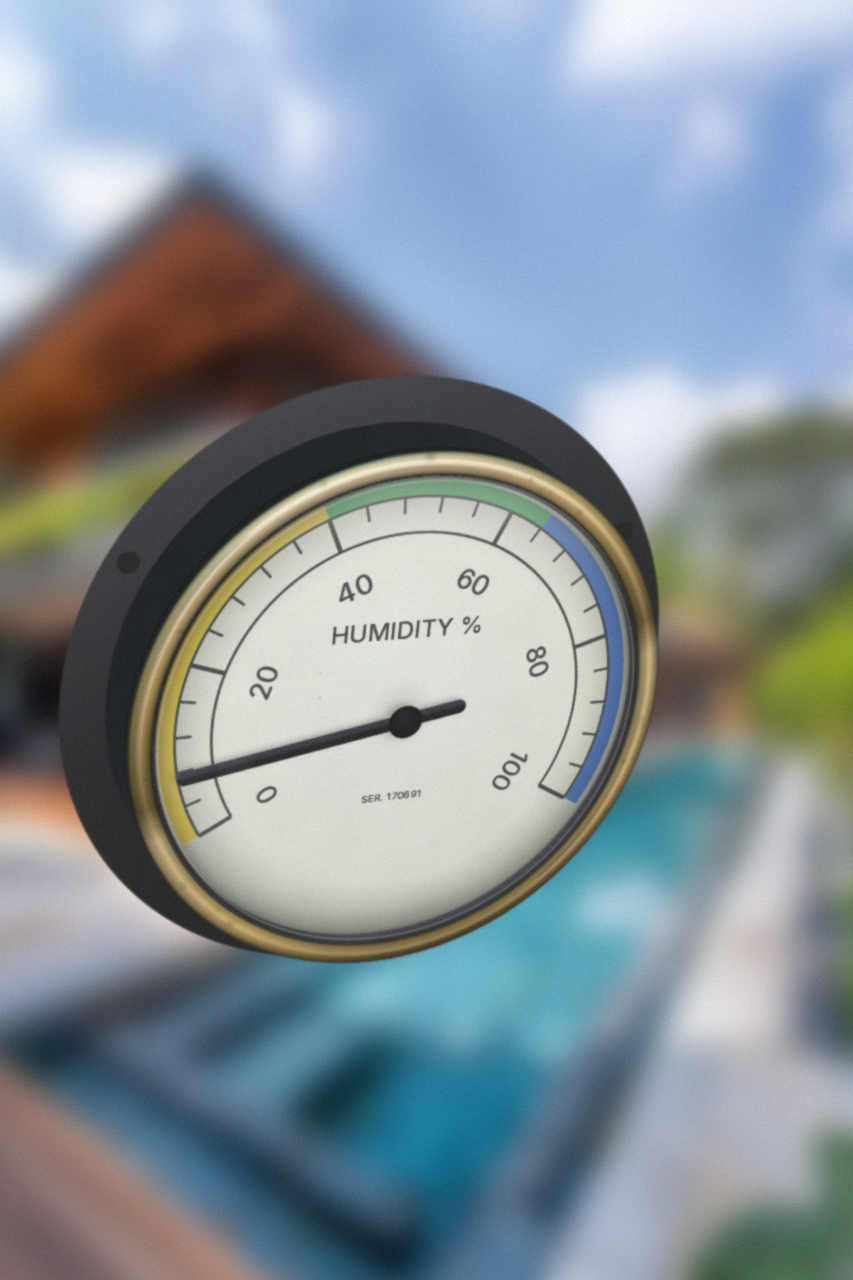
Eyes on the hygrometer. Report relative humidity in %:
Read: 8 %
